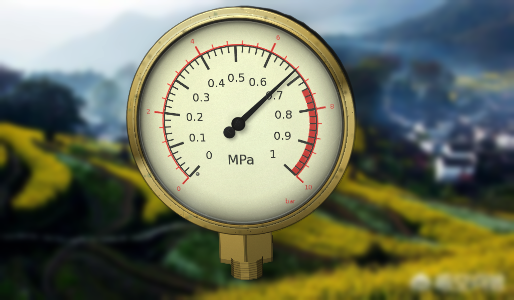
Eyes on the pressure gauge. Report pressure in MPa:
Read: 0.68 MPa
